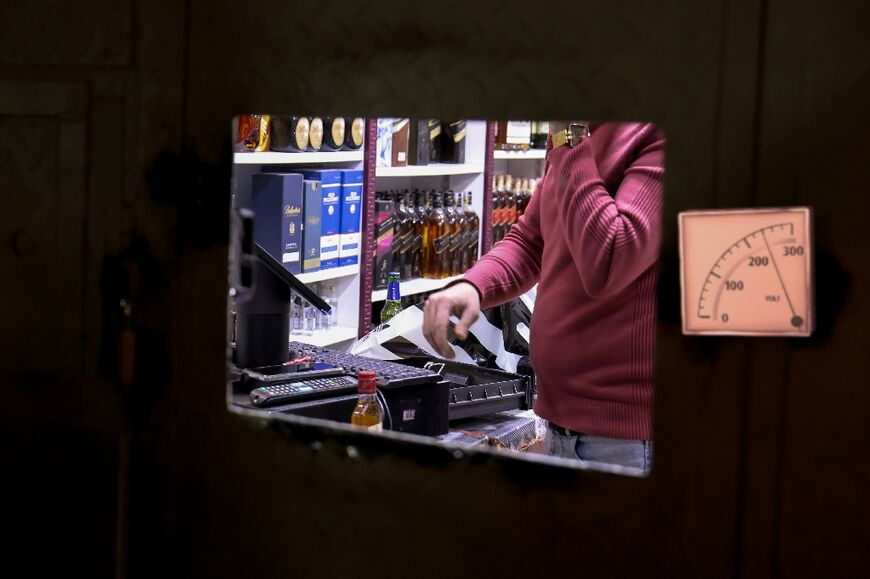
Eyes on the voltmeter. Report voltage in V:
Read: 240 V
